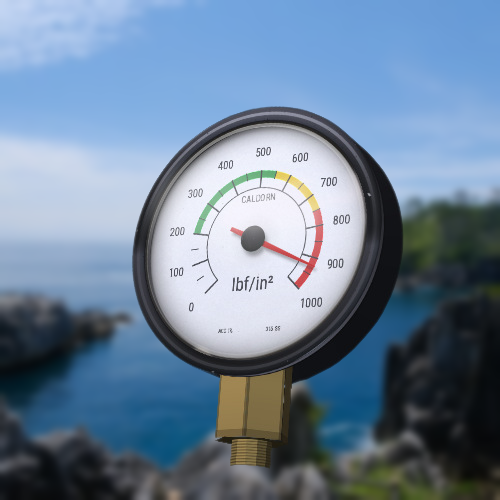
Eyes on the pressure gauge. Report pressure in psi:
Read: 925 psi
